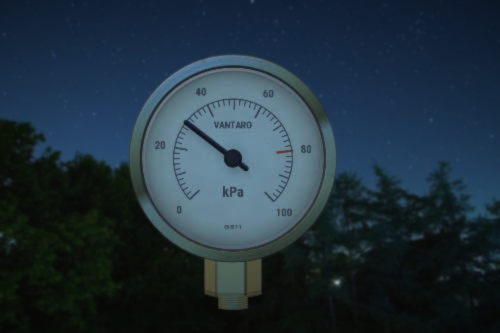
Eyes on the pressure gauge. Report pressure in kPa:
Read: 30 kPa
